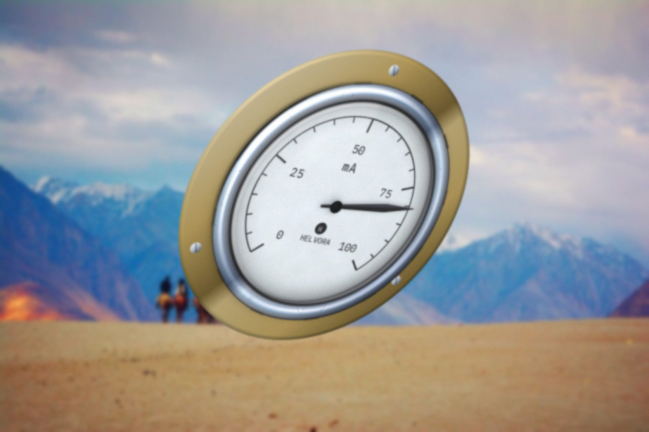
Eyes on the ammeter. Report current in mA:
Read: 80 mA
